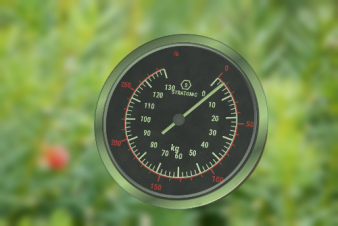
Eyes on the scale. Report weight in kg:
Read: 4 kg
